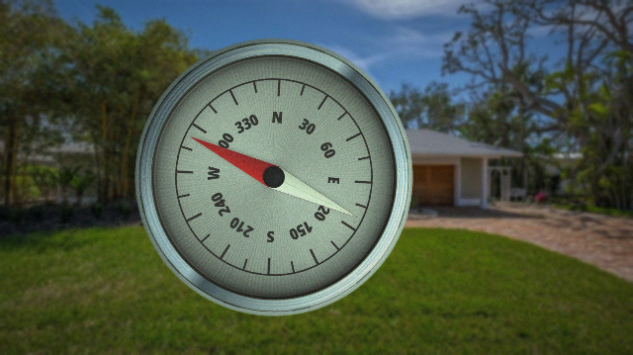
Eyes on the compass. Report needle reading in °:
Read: 292.5 °
